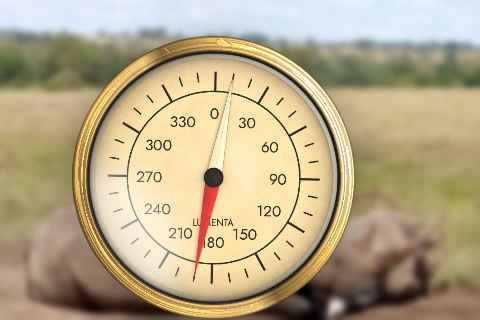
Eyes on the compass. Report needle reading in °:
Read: 190 °
